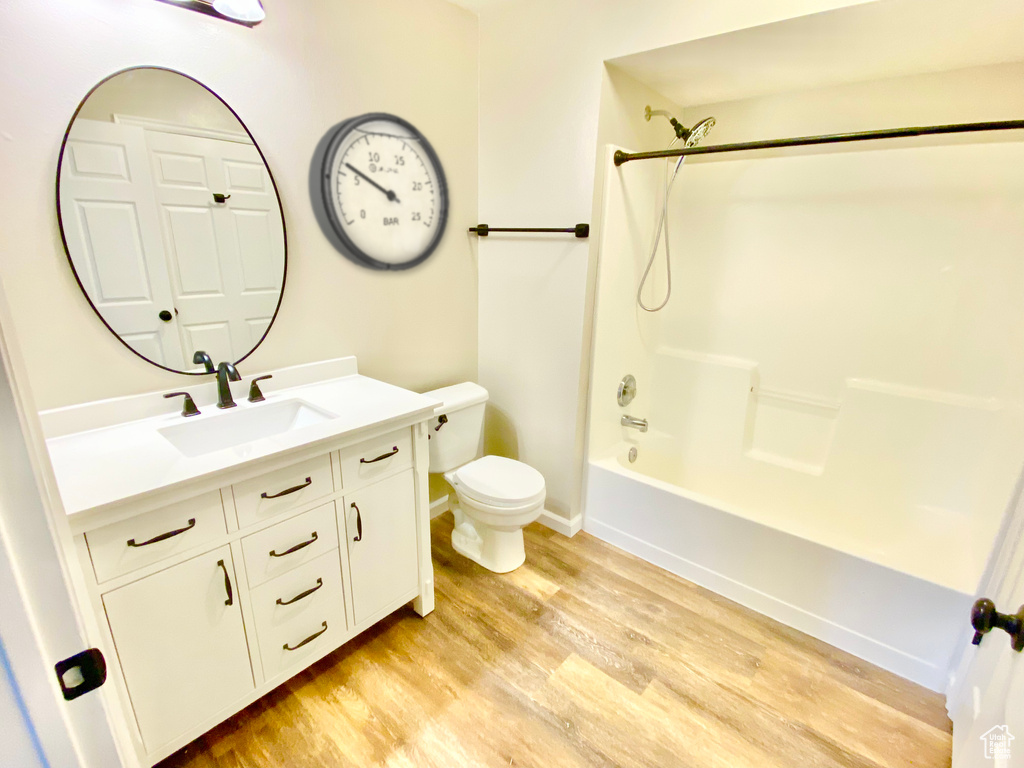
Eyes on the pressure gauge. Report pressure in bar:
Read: 6 bar
